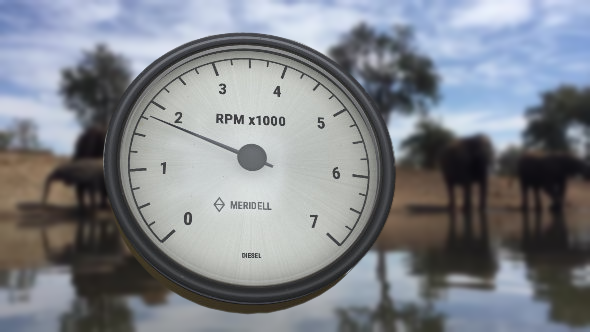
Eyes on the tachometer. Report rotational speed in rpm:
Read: 1750 rpm
